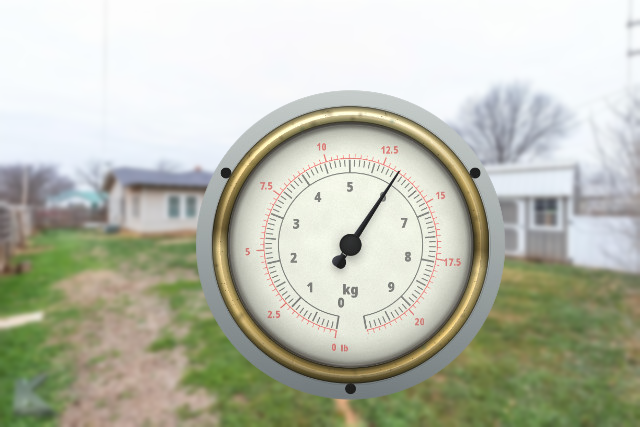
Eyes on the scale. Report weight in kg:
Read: 6 kg
